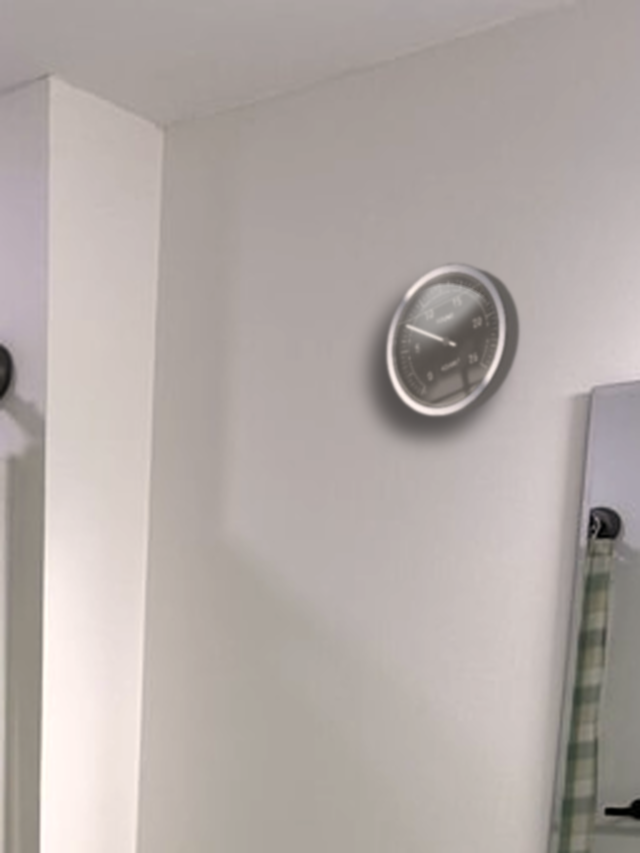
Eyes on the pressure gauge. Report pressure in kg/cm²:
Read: 7.5 kg/cm²
